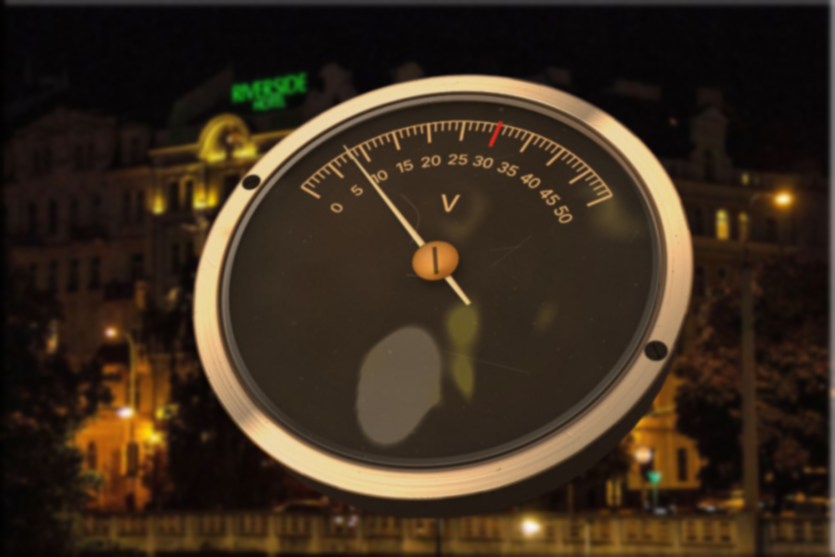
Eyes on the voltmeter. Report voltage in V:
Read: 8 V
